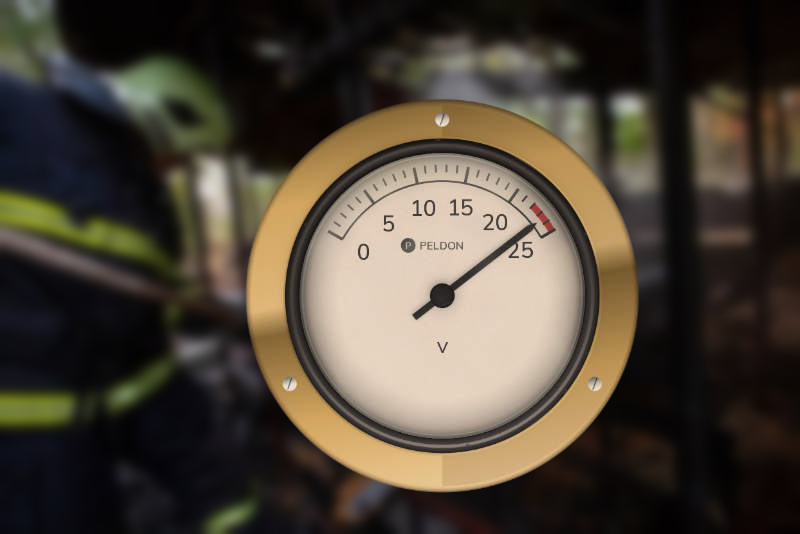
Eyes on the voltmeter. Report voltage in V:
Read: 23.5 V
